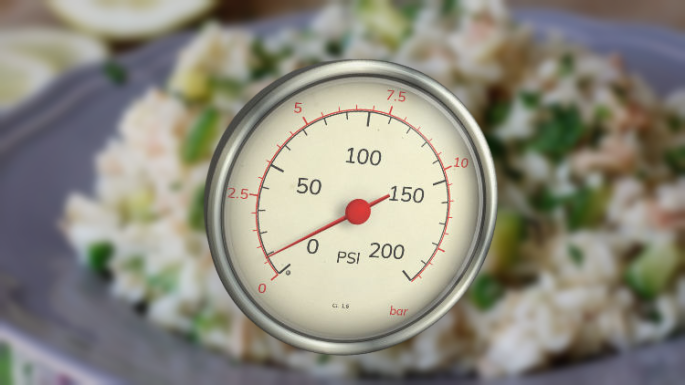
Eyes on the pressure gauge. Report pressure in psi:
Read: 10 psi
